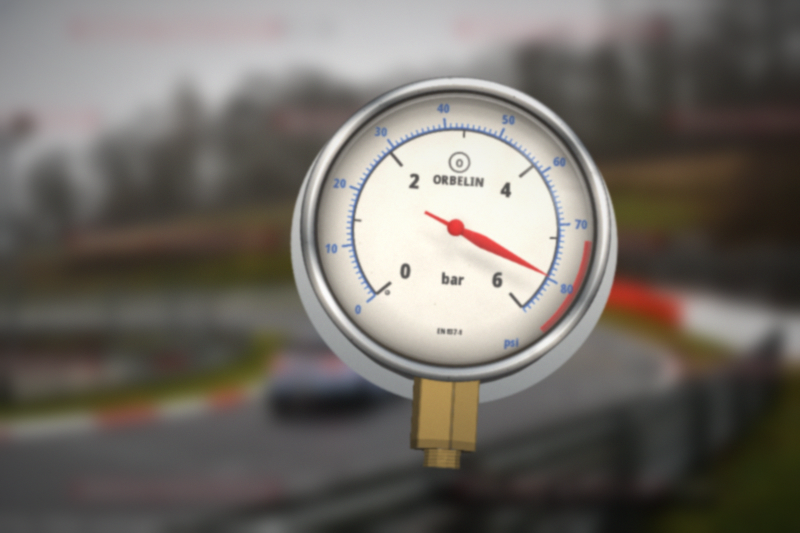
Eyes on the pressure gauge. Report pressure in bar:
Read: 5.5 bar
